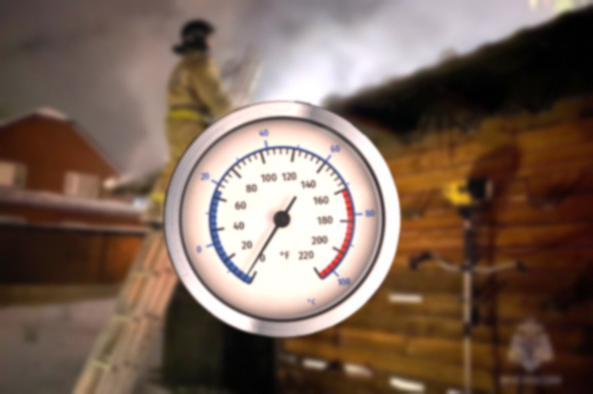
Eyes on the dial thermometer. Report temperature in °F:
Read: 4 °F
